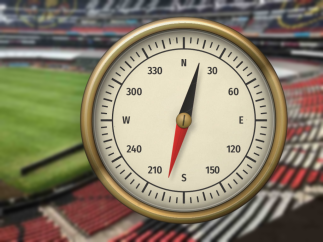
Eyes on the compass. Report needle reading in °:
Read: 195 °
